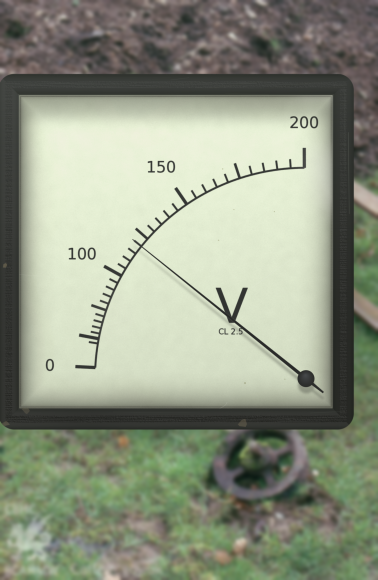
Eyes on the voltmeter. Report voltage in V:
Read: 120 V
